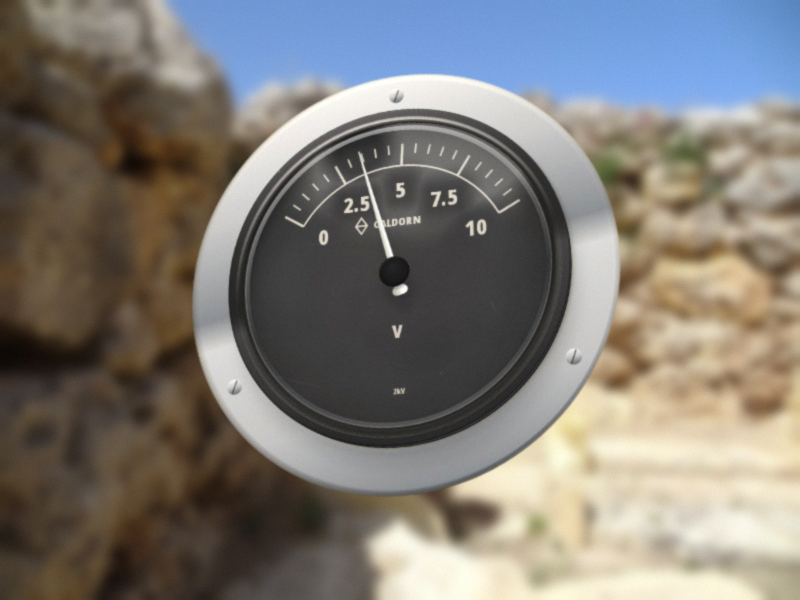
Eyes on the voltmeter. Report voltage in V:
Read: 3.5 V
